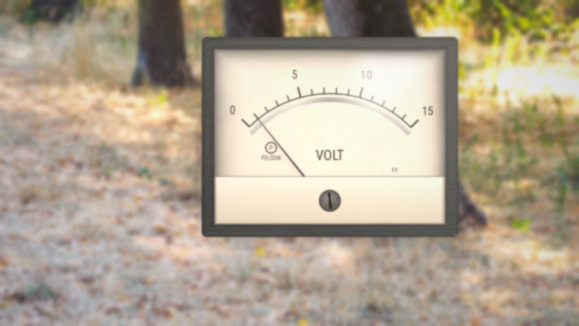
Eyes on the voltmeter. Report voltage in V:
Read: 1 V
